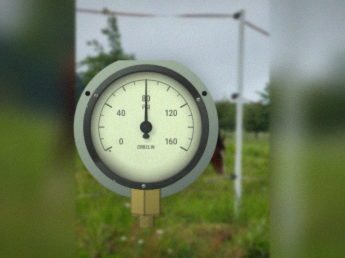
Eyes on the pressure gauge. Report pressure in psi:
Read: 80 psi
